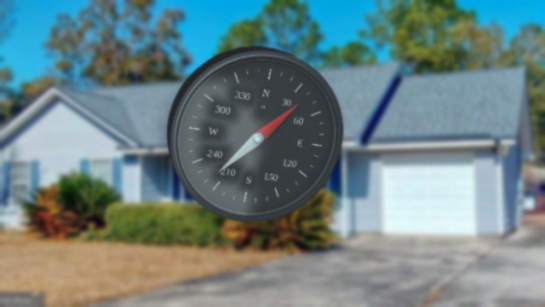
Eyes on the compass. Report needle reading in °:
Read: 40 °
